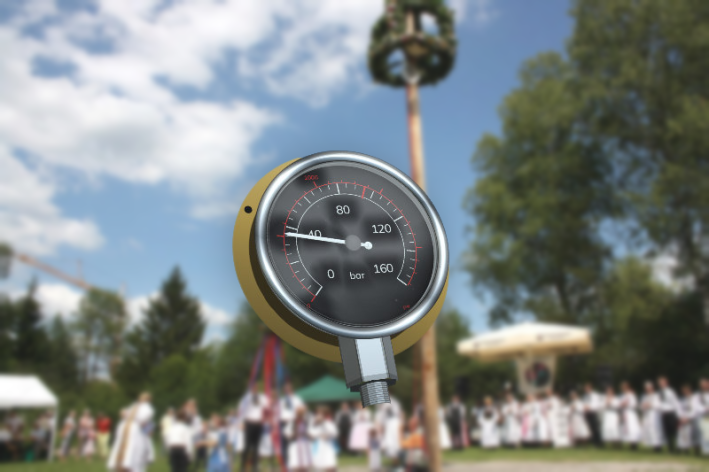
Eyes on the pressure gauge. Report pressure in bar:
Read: 35 bar
